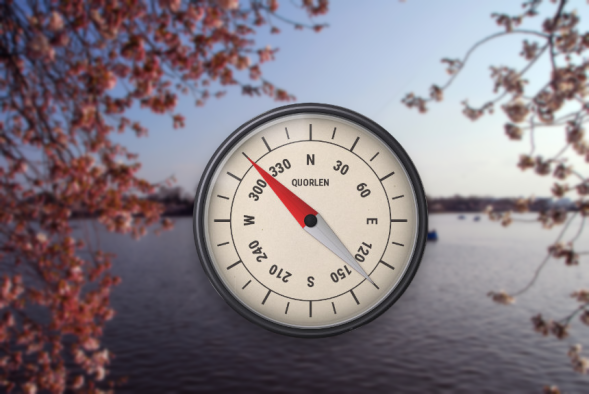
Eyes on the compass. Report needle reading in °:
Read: 315 °
